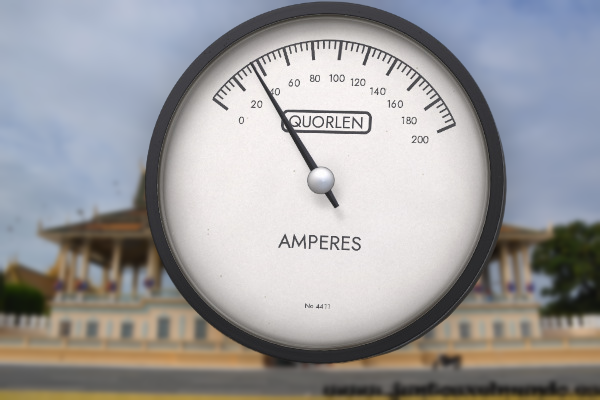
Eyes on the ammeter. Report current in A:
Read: 36 A
